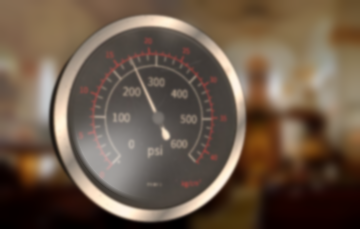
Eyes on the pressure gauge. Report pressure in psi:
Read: 240 psi
